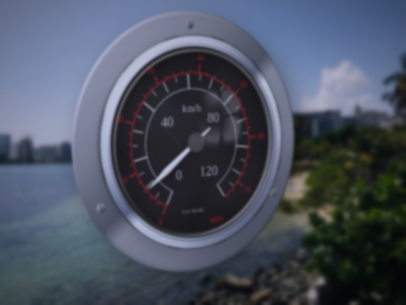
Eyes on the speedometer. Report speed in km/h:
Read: 10 km/h
